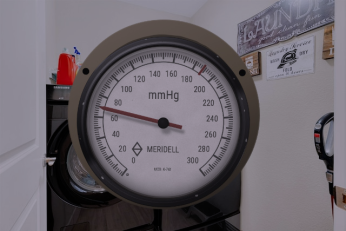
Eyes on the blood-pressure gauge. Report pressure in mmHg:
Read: 70 mmHg
